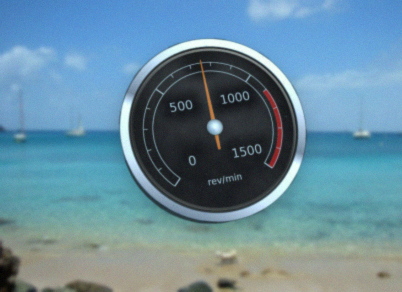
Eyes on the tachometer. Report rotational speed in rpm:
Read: 750 rpm
